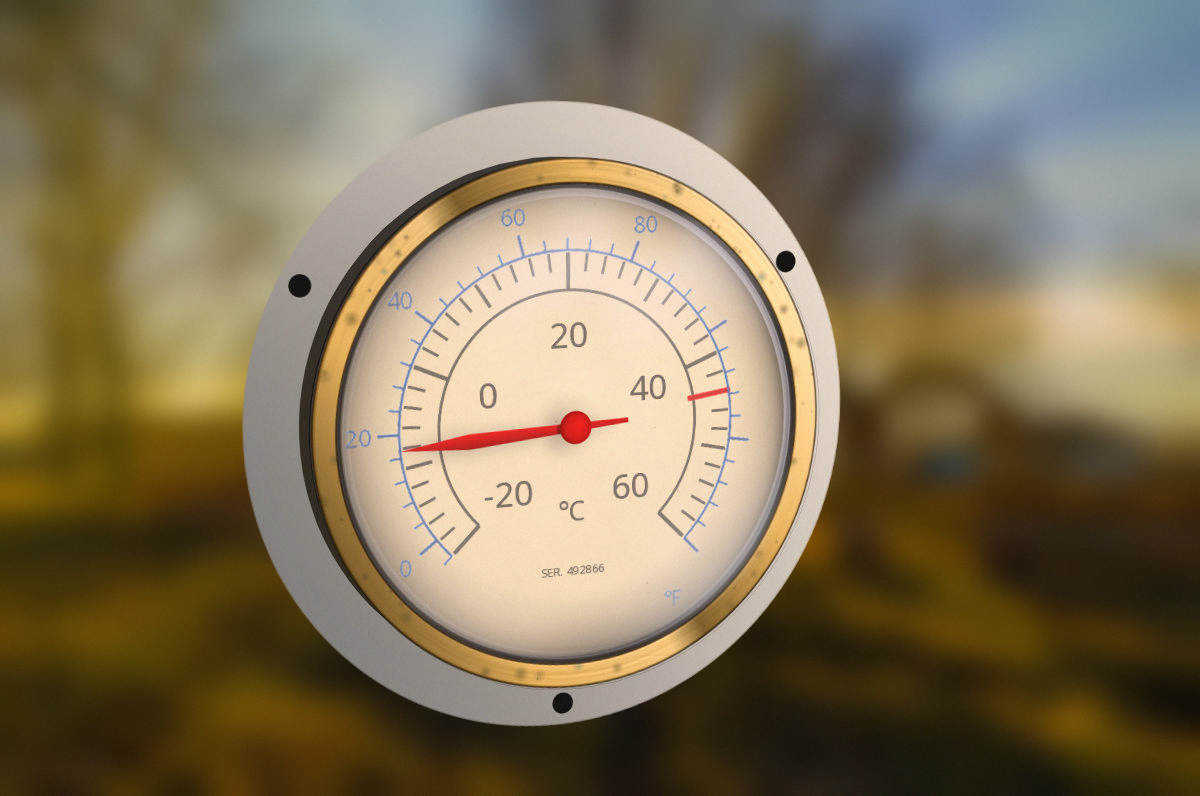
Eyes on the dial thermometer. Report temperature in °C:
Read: -8 °C
